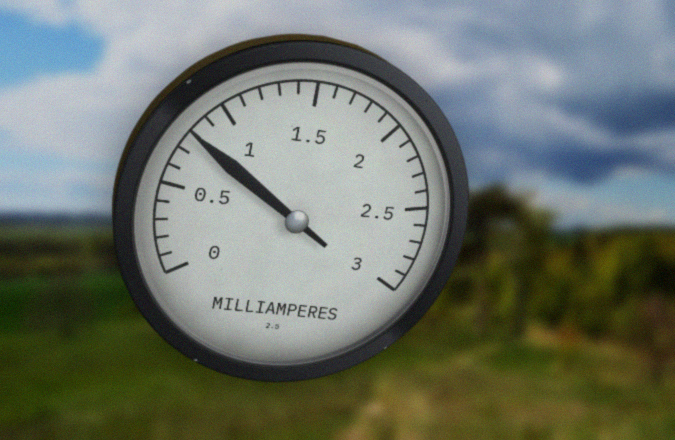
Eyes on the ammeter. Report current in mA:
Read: 0.8 mA
